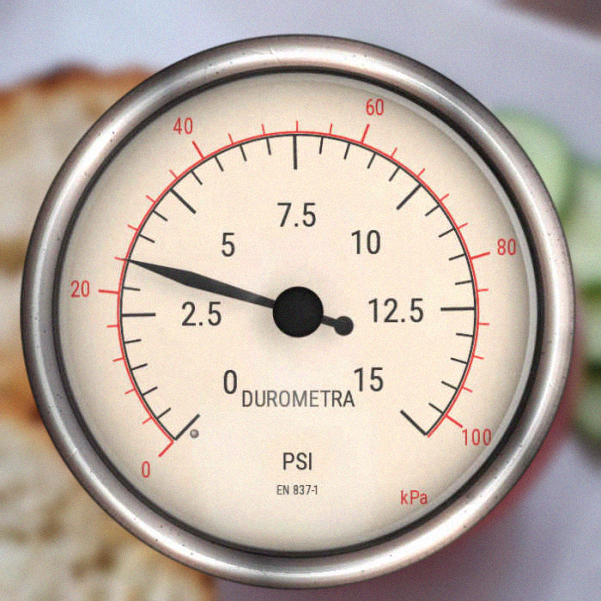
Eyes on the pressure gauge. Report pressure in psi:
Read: 3.5 psi
